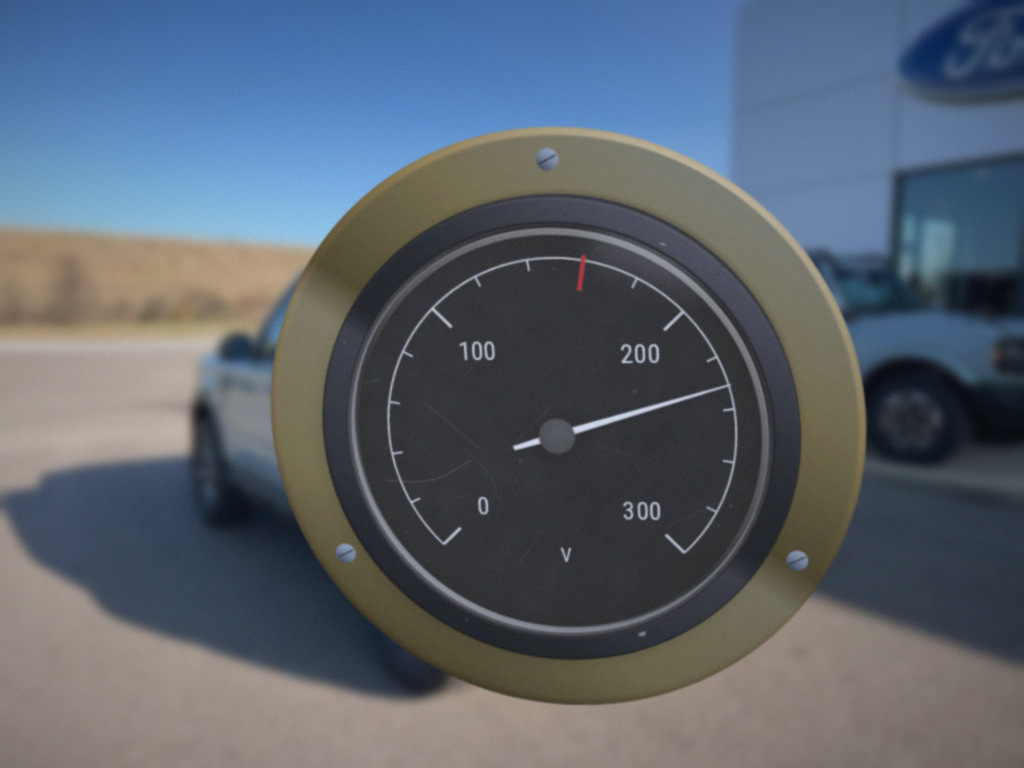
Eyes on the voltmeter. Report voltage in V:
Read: 230 V
